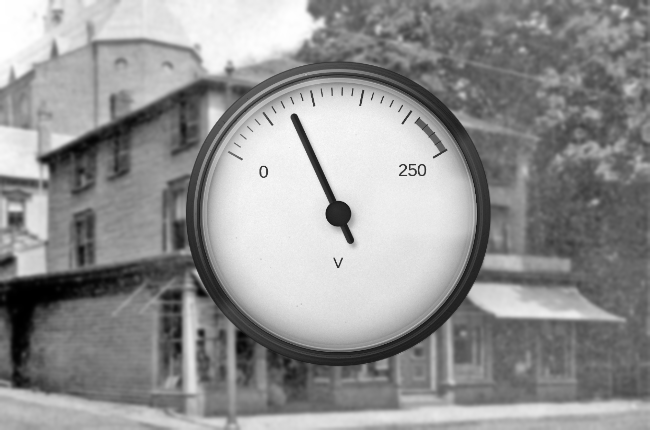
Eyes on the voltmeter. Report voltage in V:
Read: 75 V
